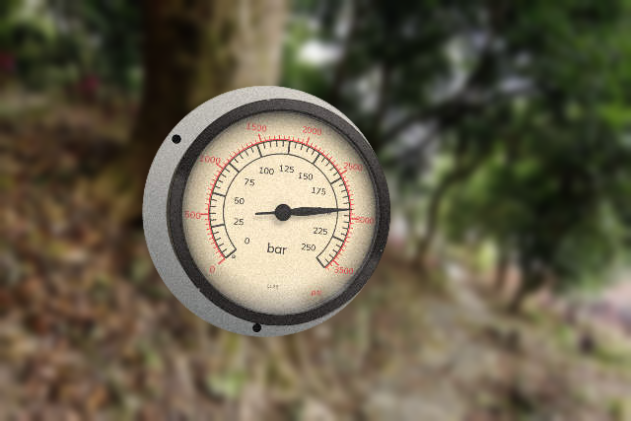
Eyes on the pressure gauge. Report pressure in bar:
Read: 200 bar
